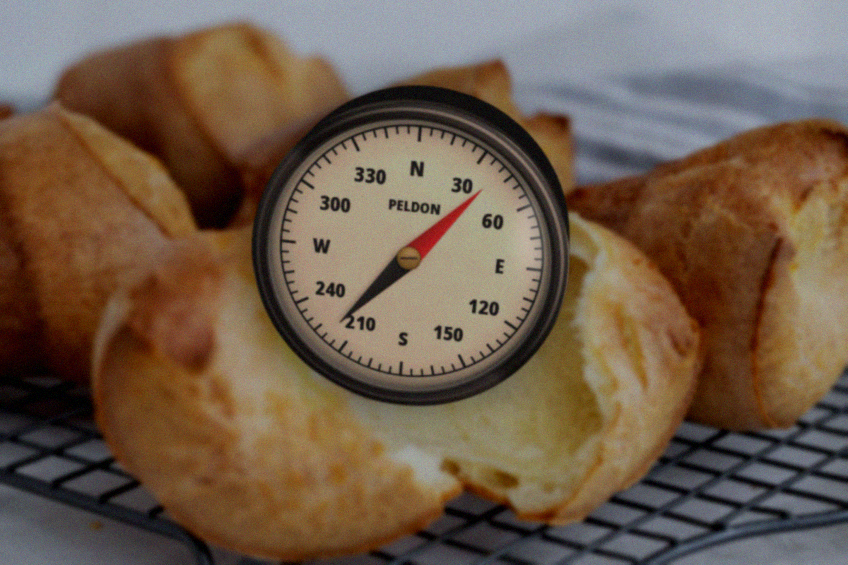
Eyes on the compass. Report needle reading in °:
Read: 40 °
